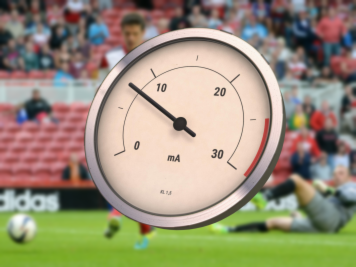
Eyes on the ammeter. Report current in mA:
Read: 7.5 mA
